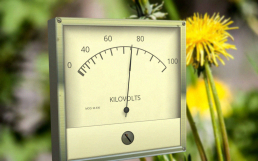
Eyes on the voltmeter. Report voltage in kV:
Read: 75 kV
